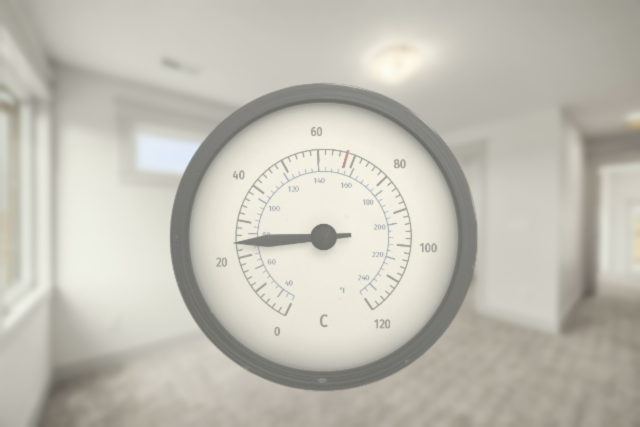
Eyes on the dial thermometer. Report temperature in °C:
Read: 24 °C
